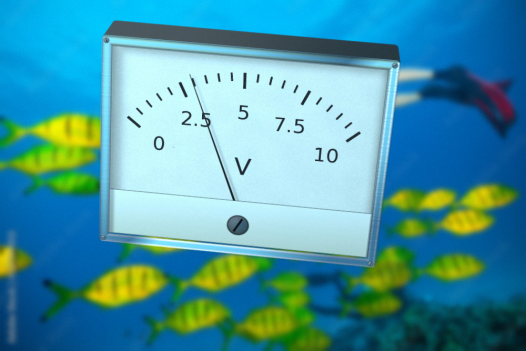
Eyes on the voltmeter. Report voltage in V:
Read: 3 V
